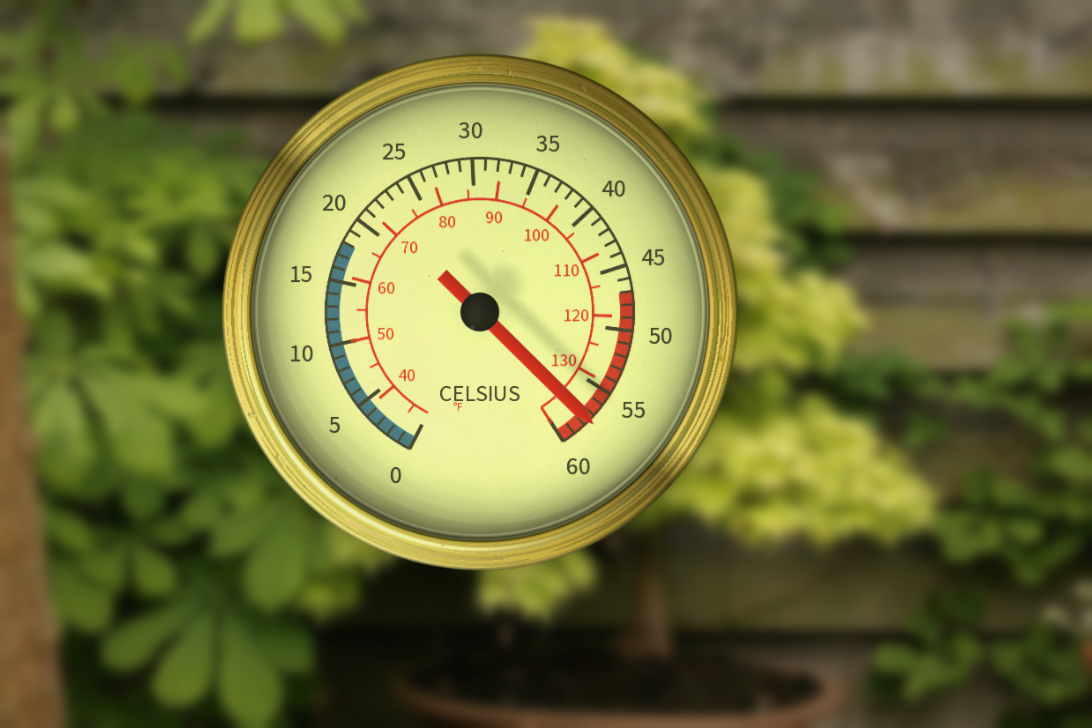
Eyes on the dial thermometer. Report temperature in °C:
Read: 57.5 °C
